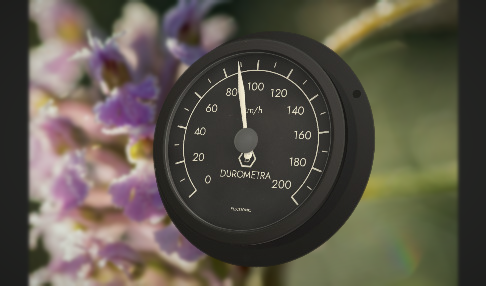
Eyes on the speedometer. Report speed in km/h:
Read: 90 km/h
